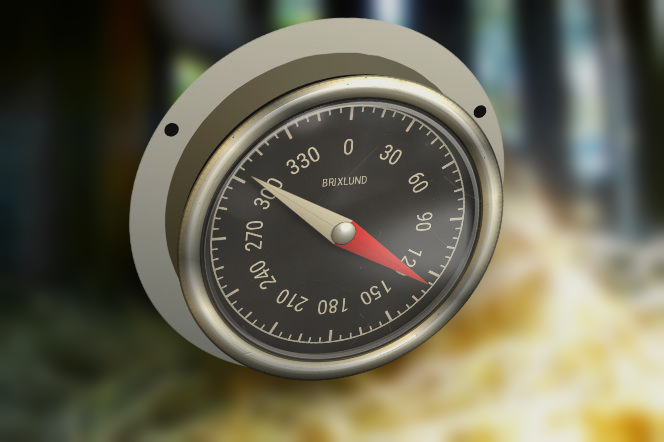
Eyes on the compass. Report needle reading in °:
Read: 125 °
